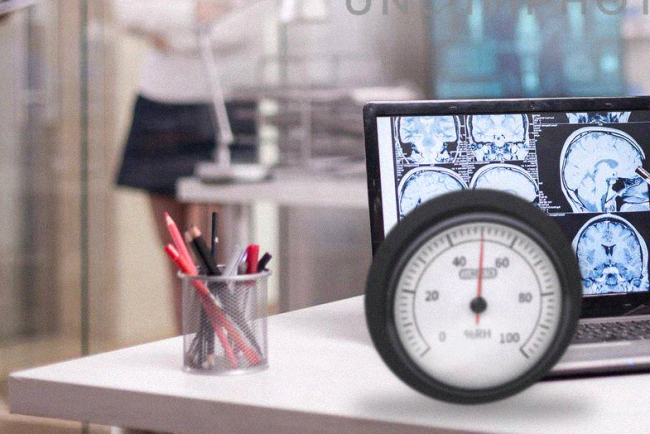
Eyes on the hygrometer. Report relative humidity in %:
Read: 50 %
